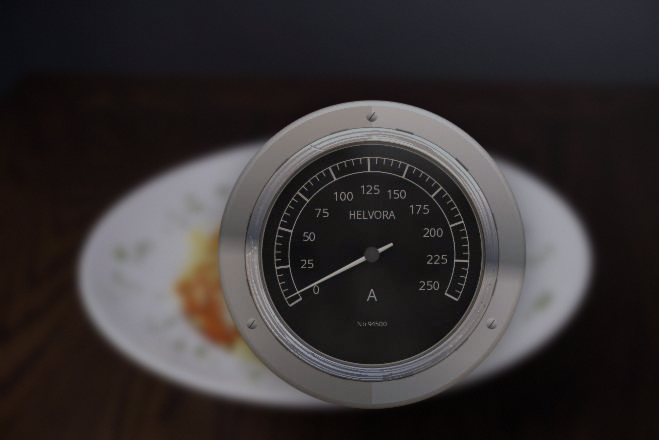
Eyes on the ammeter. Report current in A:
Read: 5 A
